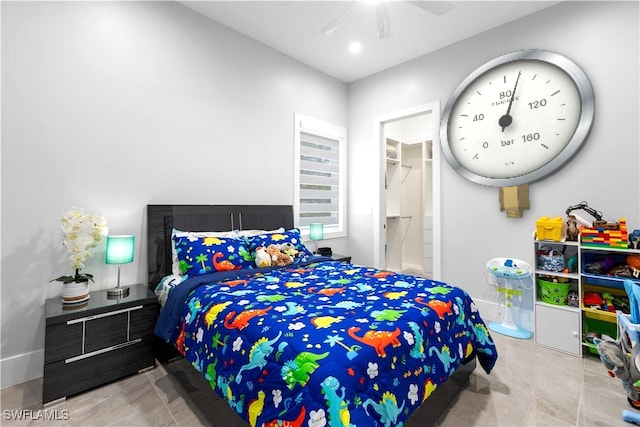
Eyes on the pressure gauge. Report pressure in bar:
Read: 90 bar
